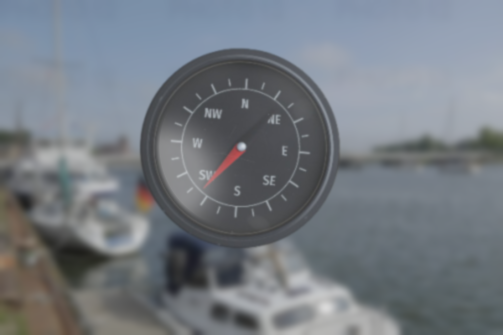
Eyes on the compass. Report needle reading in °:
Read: 217.5 °
